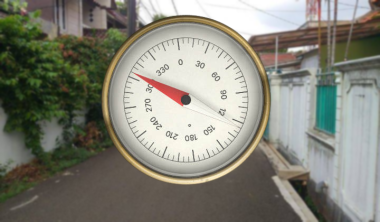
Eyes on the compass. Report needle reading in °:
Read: 305 °
